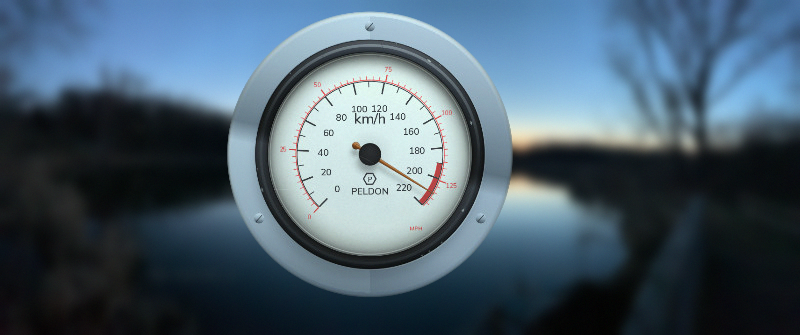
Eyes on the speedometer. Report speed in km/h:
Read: 210 km/h
